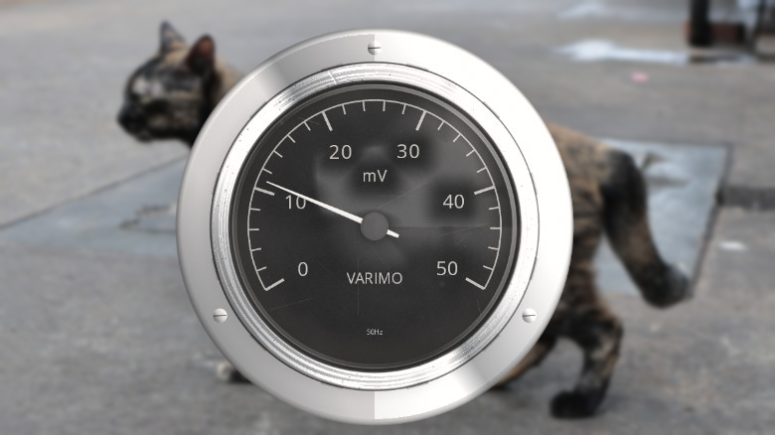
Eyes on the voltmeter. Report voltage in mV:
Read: 11 mV
